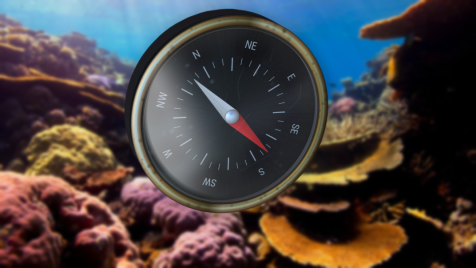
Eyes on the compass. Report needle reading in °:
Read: 165 °
